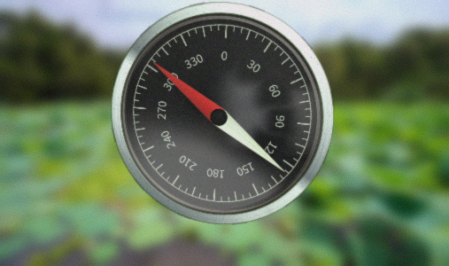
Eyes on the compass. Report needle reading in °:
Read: 305 °
